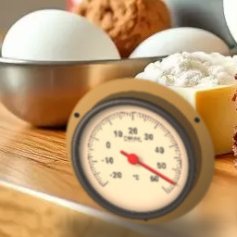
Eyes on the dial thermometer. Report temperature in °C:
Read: 55 °C
